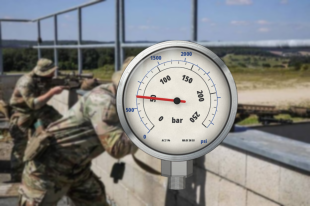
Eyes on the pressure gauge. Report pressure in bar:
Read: 50 bar
